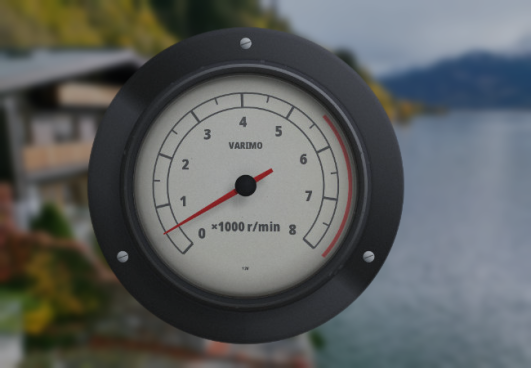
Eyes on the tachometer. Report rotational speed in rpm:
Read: 500 rpm
